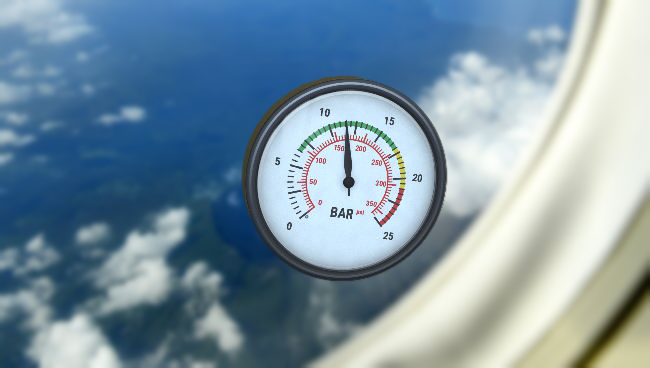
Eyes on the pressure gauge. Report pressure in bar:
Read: 11.5 bar
